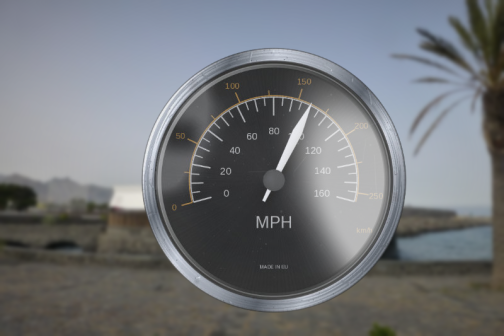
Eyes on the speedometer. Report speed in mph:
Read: 100 mph
